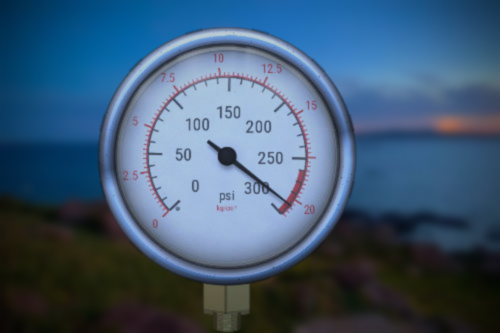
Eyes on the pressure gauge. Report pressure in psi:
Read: 290 psi
